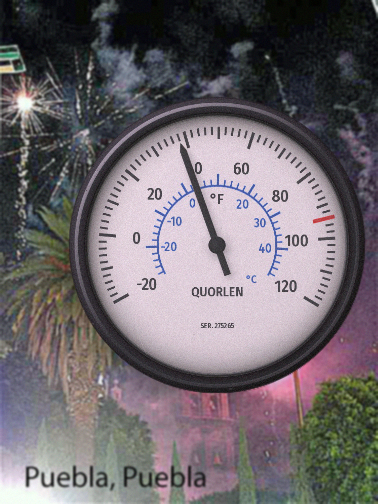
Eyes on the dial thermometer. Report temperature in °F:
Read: 38 °F
